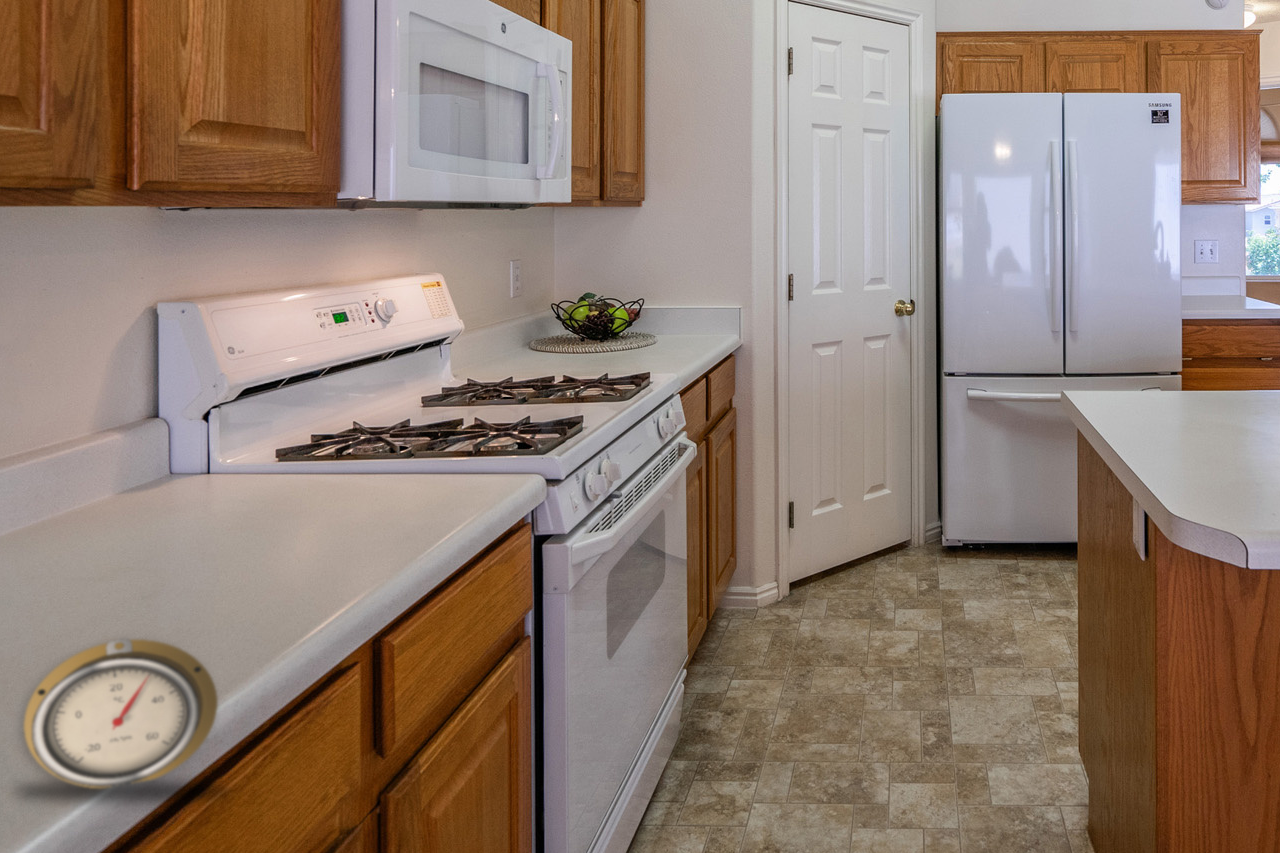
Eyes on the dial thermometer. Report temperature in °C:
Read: 30 °C
